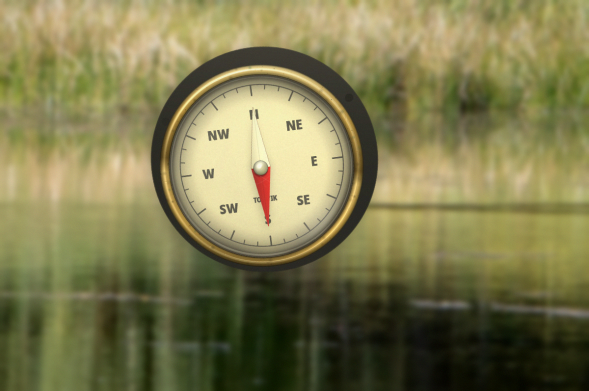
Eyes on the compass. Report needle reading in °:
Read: 180 °
